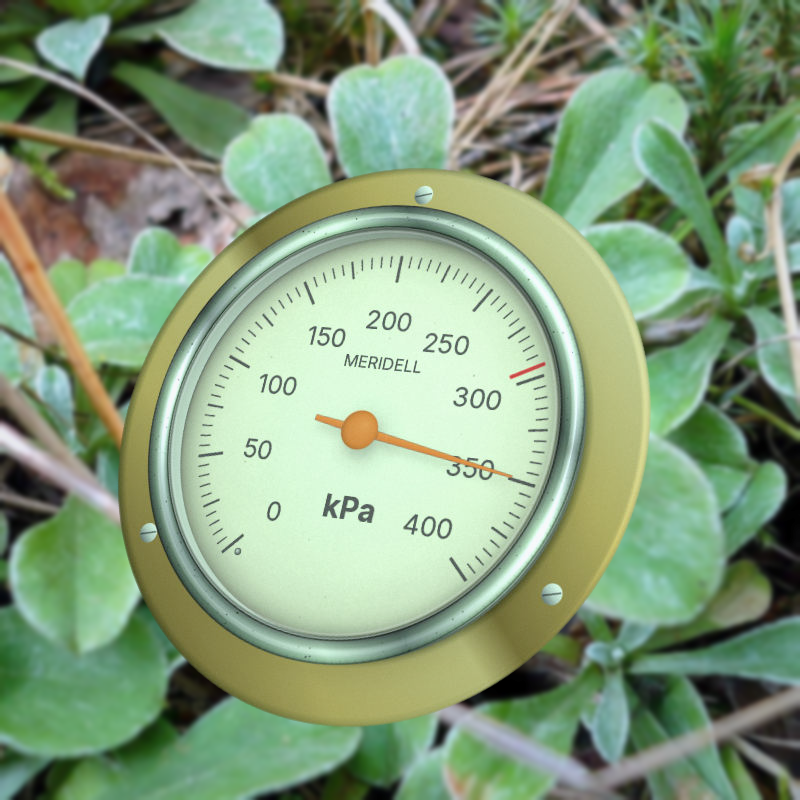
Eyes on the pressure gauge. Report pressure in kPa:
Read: 350 kPa
